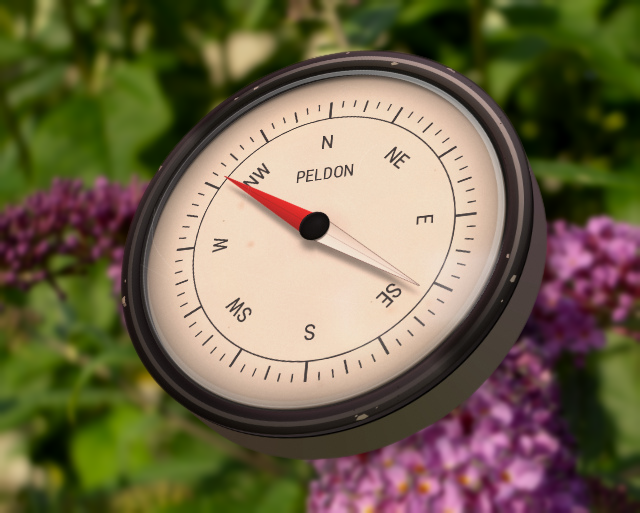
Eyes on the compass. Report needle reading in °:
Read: 305 °
